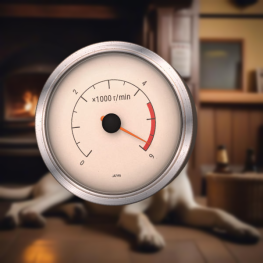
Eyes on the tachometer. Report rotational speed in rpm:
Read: 5750 rpm
